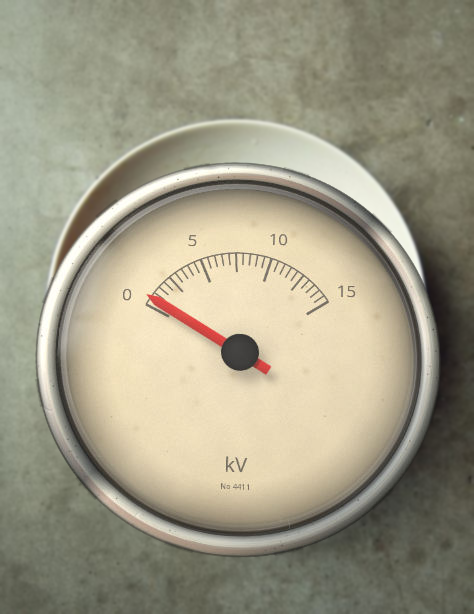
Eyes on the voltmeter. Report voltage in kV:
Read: 0.5 kV
